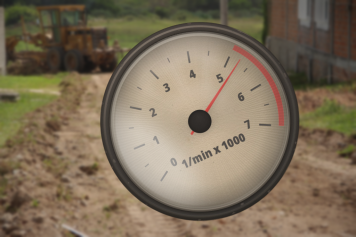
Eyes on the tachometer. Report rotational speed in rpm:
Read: 5250 rpm
